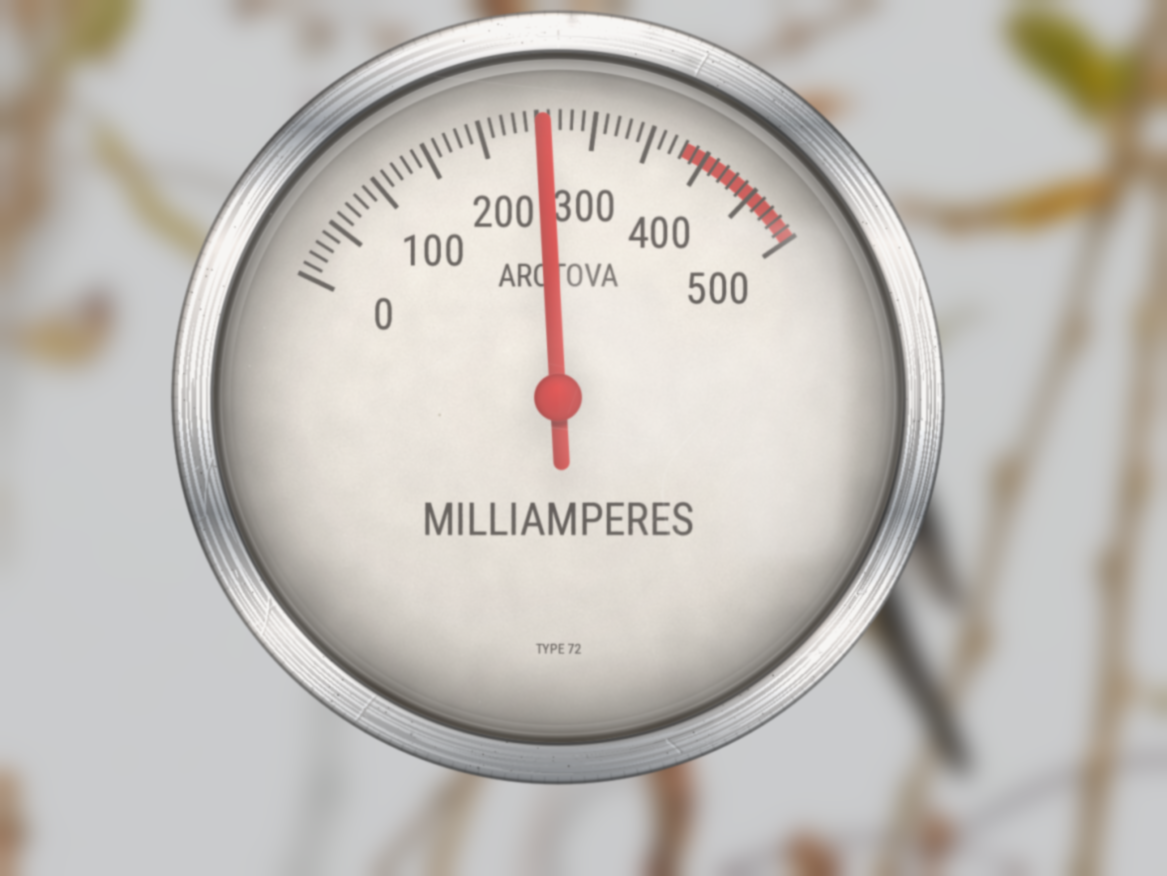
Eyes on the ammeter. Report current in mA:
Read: 255 mA
